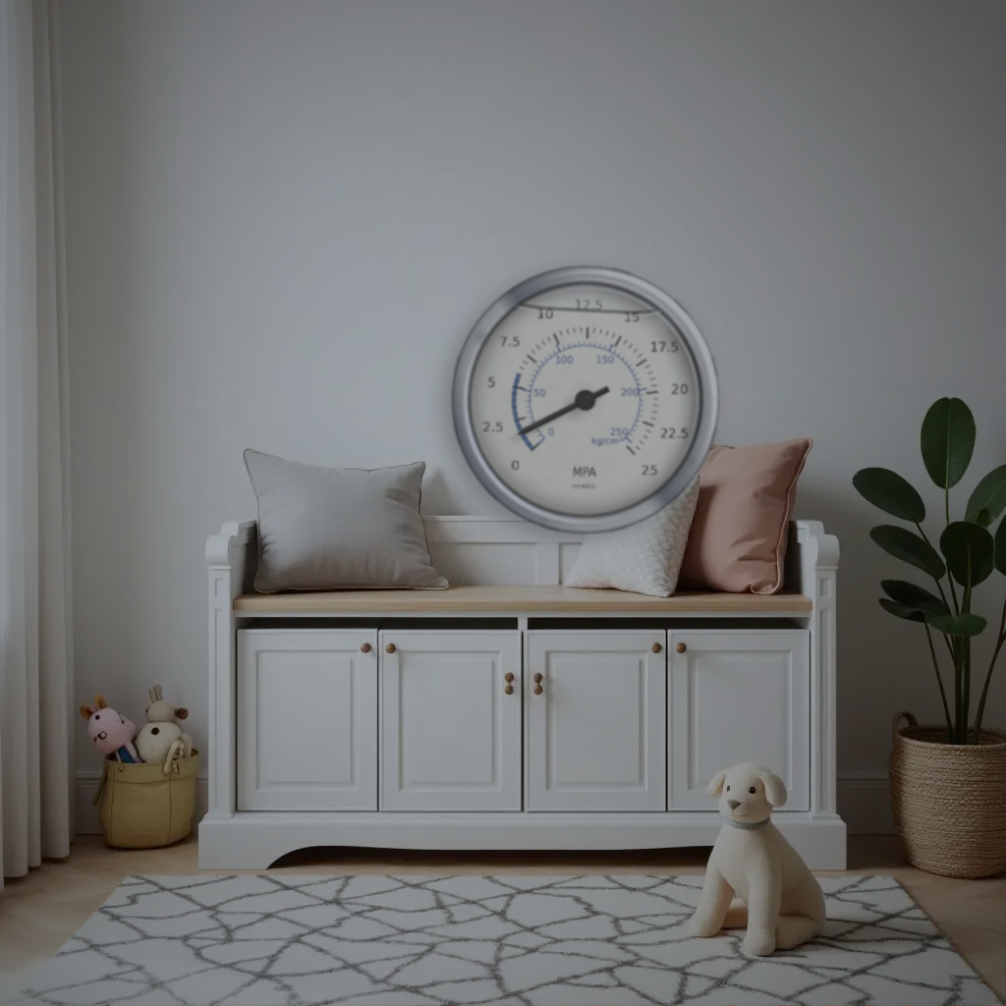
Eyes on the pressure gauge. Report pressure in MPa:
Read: 1.5 MPa
